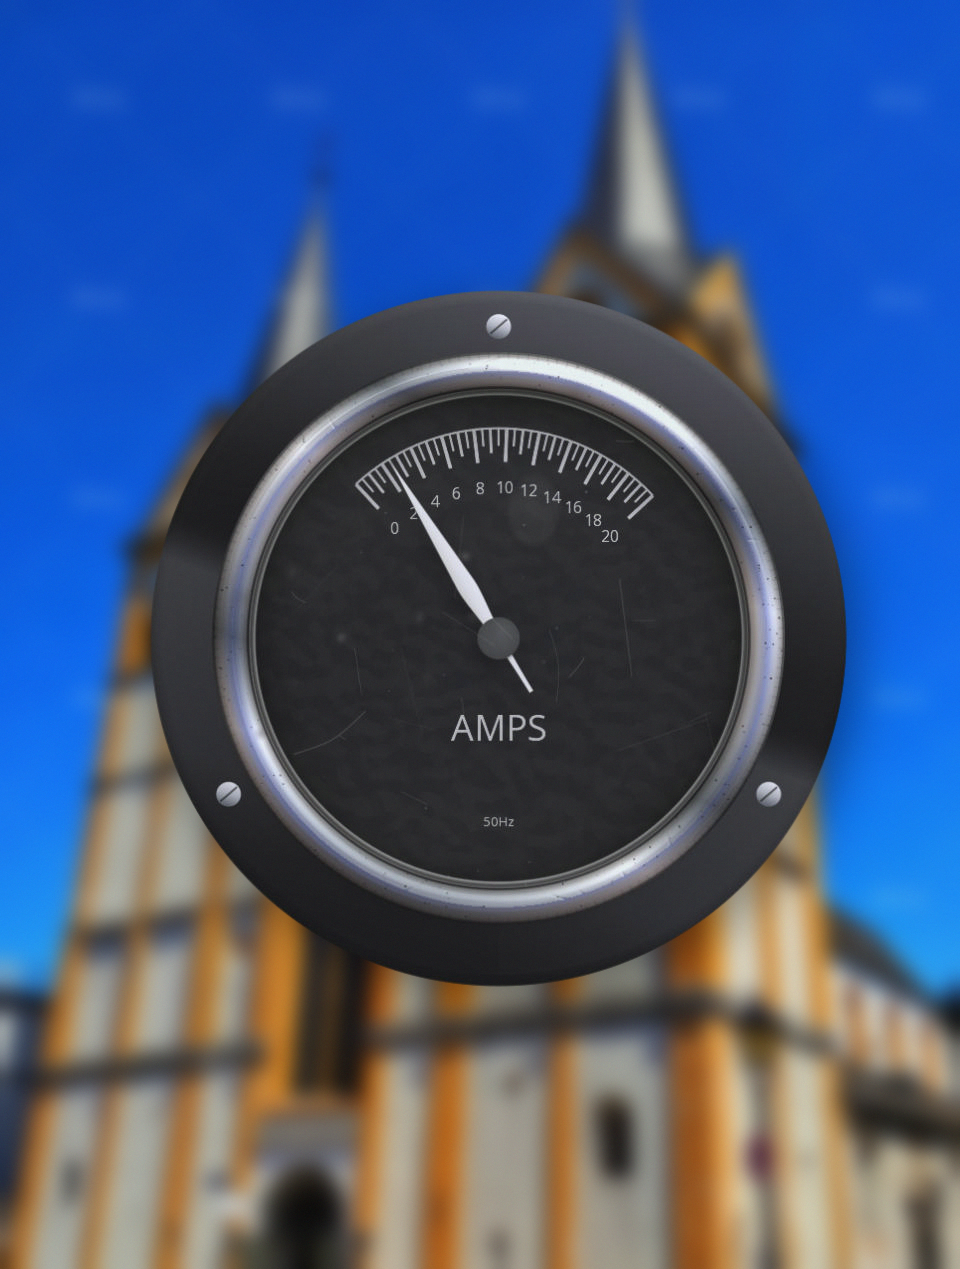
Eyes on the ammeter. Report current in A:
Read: 2.5 A
